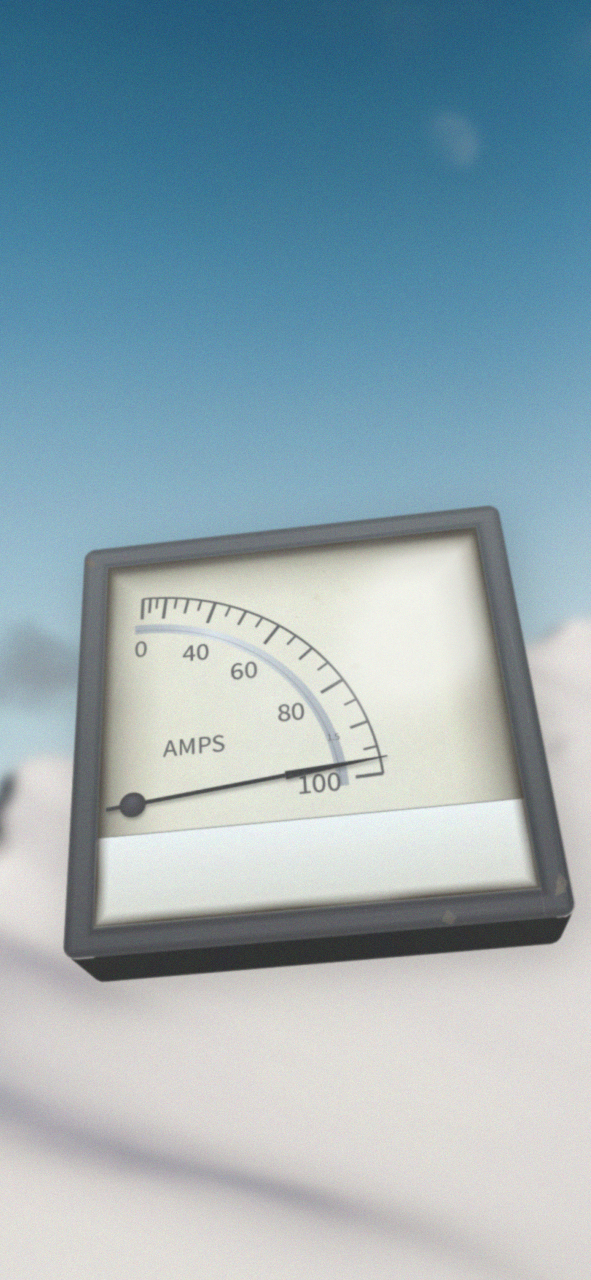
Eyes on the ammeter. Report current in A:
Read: 97.5 A
